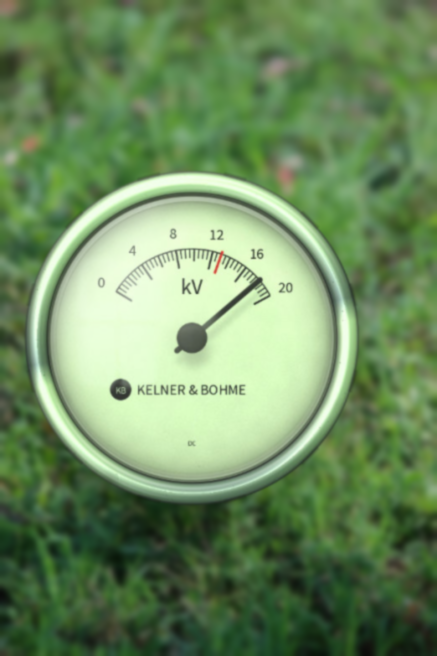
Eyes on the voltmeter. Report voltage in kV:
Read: 18 kV
